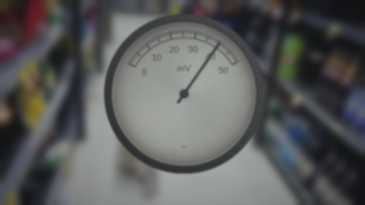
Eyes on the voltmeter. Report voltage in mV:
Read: 40 mV
